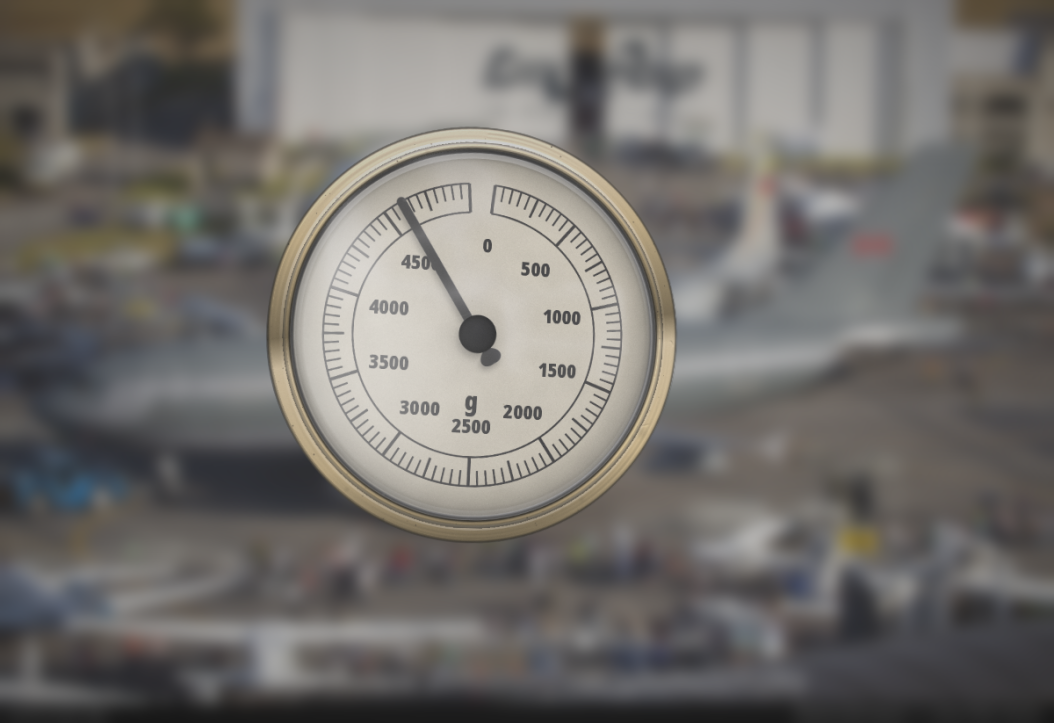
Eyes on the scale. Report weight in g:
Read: 4600 g
